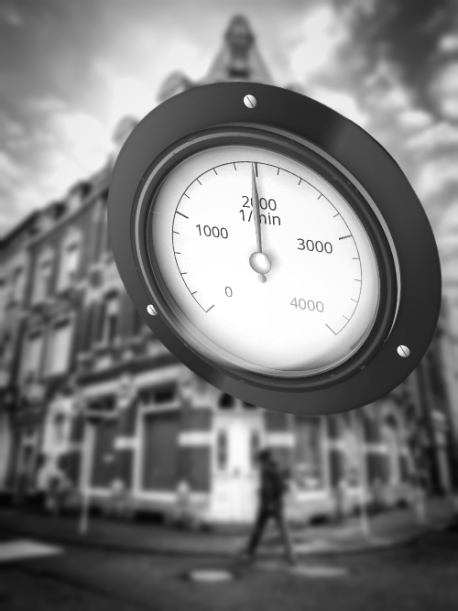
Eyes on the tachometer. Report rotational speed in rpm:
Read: 2000 rpm
